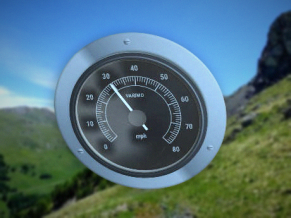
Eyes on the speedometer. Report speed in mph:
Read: 30 mph
